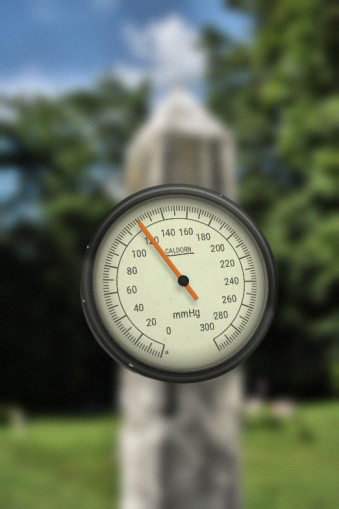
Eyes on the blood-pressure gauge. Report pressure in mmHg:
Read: 120 mmHg
